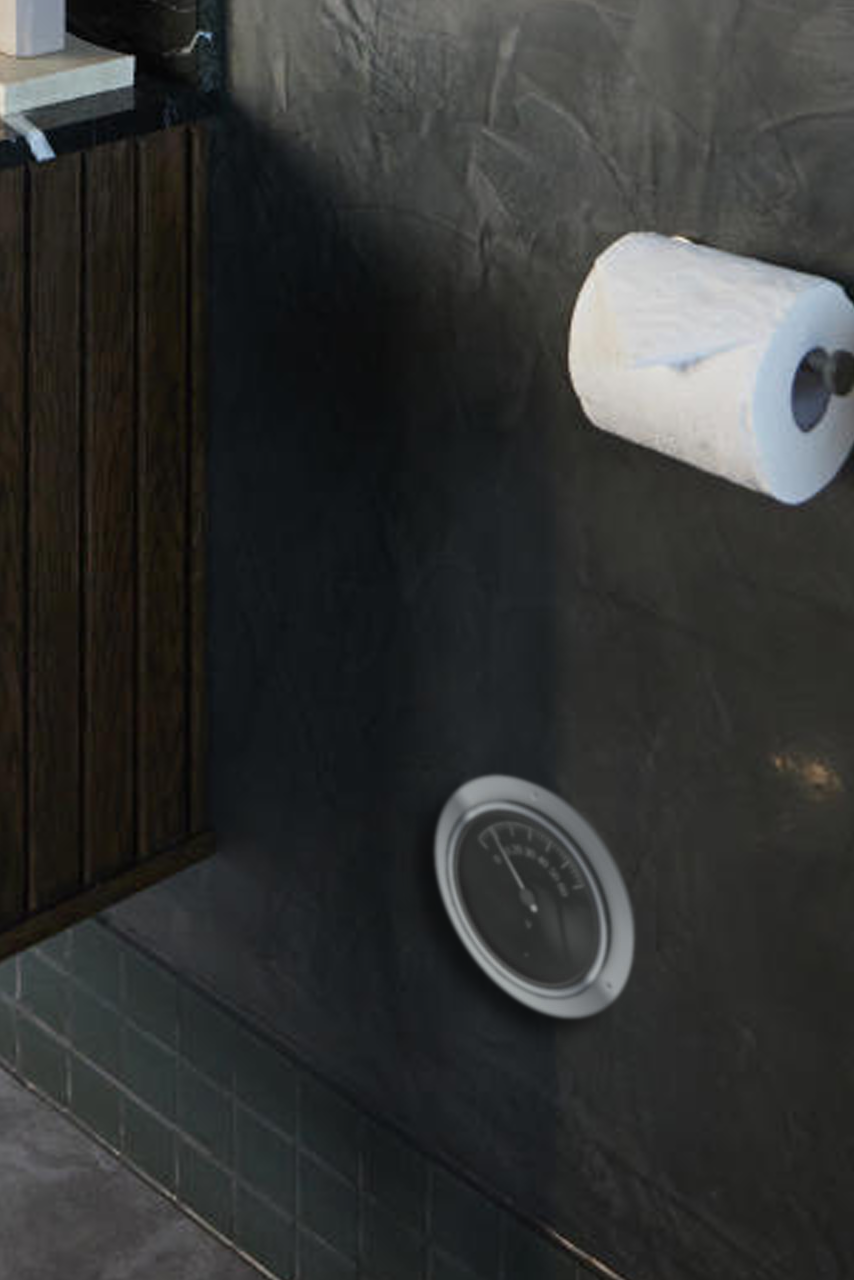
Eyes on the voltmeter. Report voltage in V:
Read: 10 V
